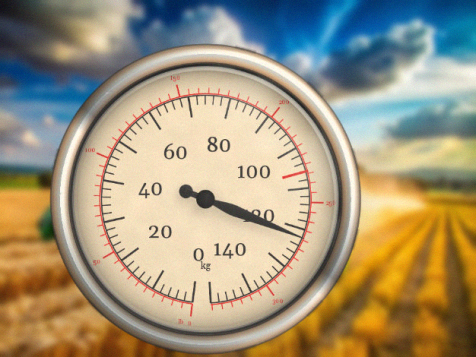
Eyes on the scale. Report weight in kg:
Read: 122 kg
